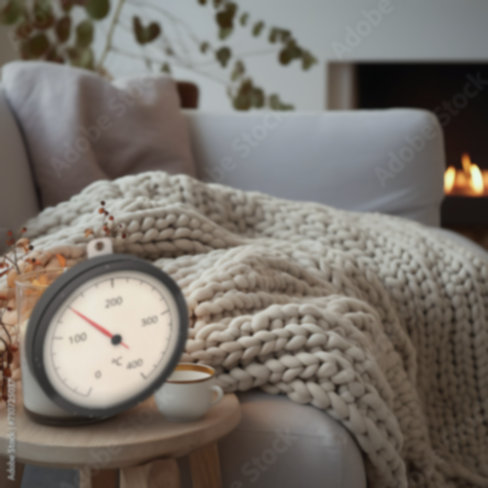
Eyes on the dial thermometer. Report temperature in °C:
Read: 140 °C
